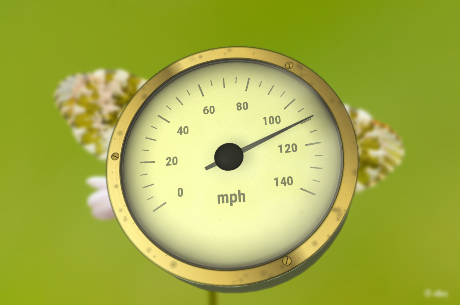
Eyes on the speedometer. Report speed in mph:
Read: 110 mph
